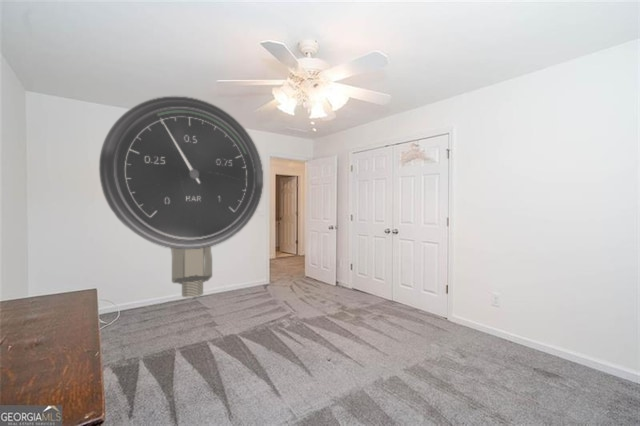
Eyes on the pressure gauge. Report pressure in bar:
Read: 0.4 bar
